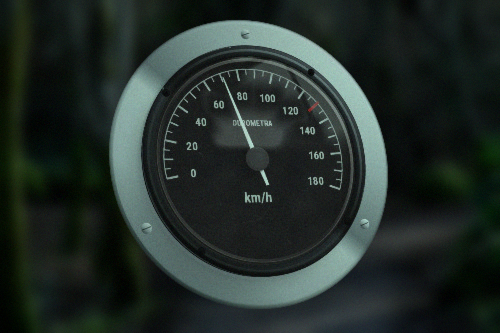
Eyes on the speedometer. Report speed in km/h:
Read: 70 km/h
